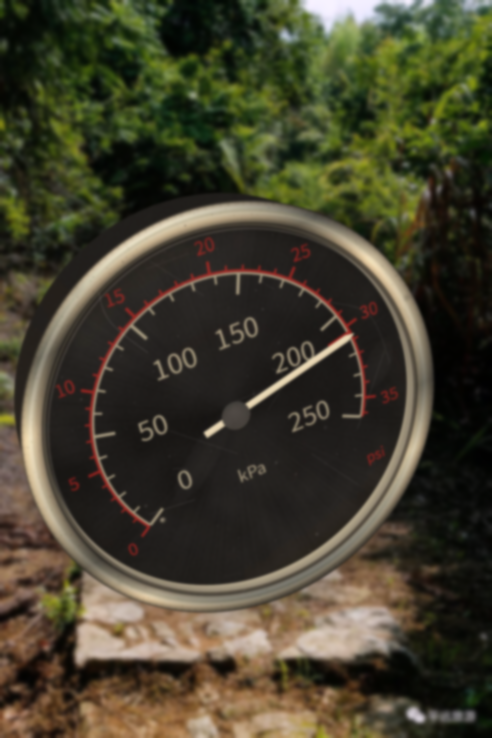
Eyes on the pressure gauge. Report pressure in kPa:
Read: 210 kPa
